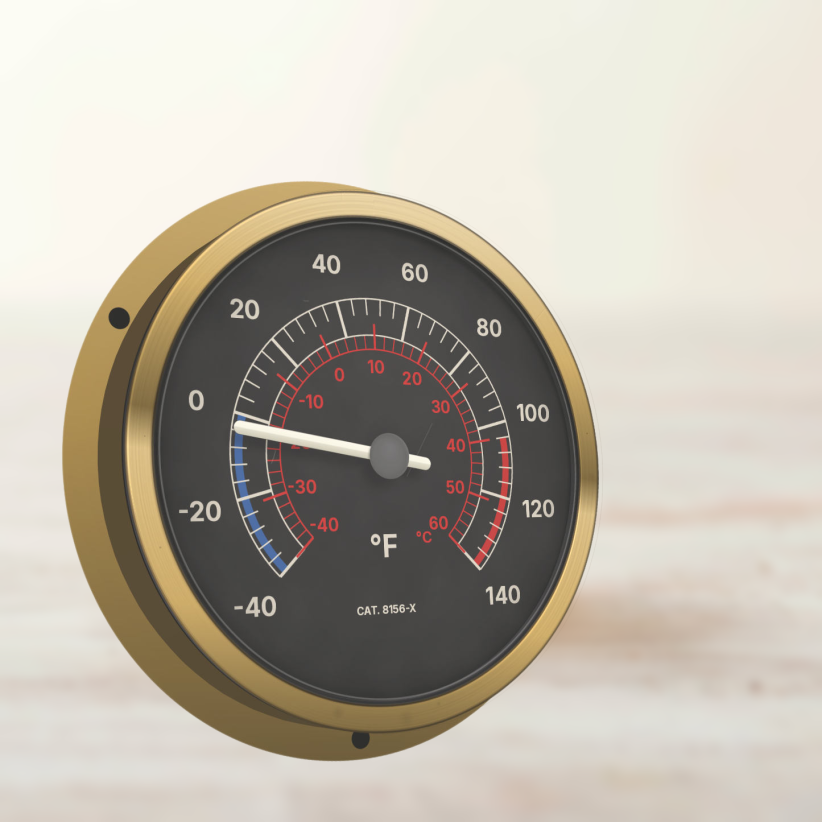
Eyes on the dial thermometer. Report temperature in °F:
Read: -4 °F
